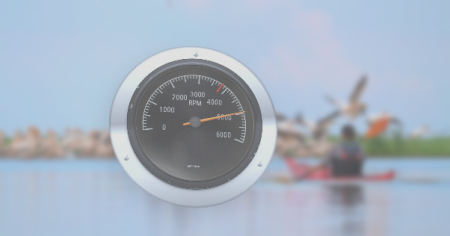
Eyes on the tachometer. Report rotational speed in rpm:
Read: 5000 rpm
